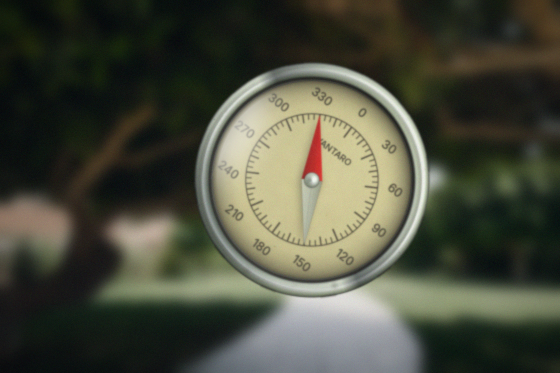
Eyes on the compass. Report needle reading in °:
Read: 330 °
